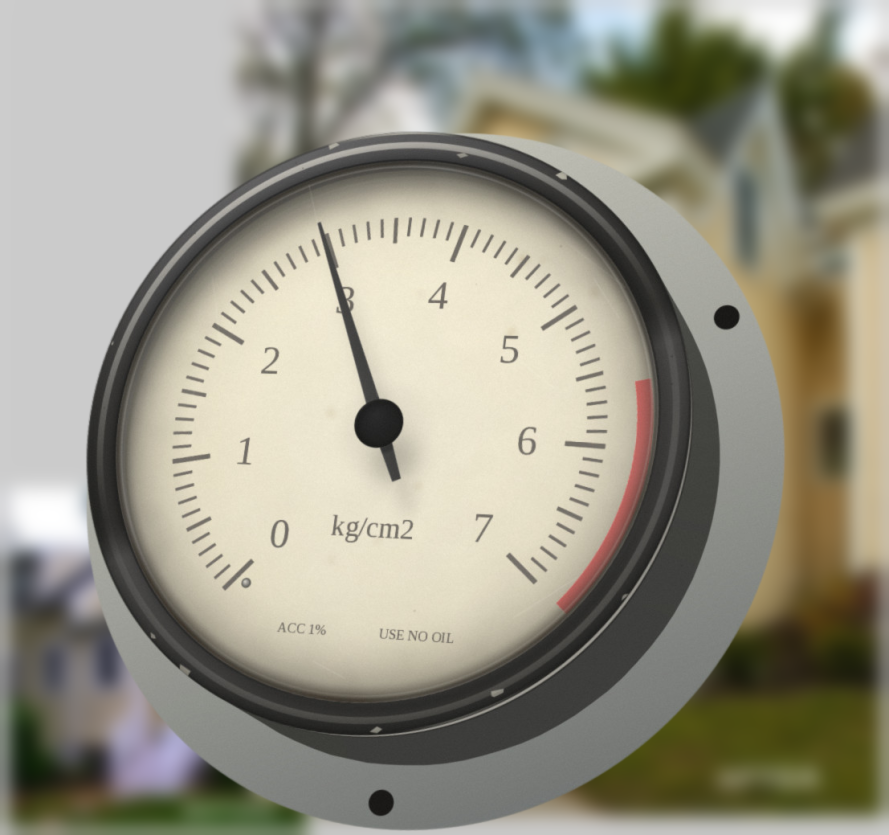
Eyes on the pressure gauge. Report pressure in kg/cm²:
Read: 3 kg/cm²
